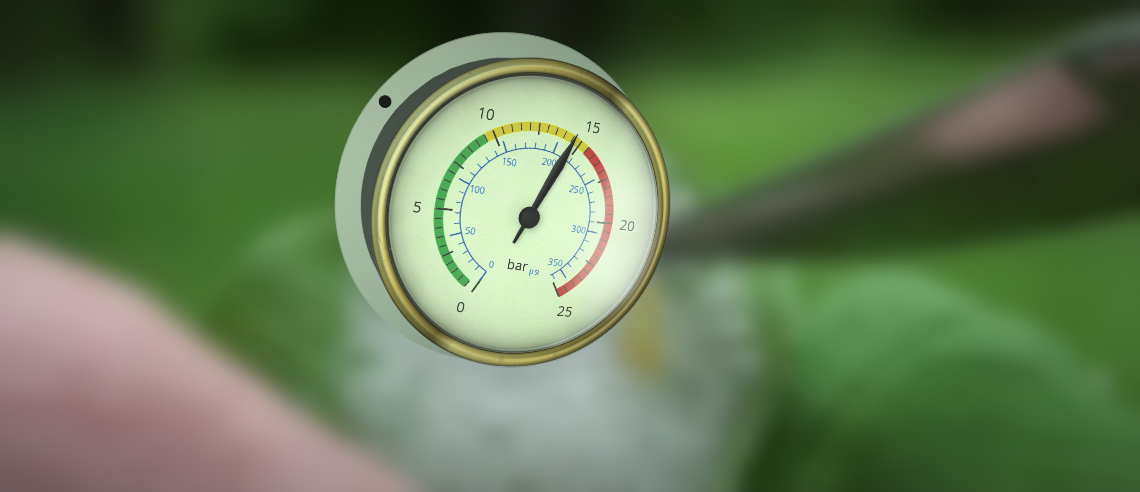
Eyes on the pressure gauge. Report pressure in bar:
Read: 14.5 bar
